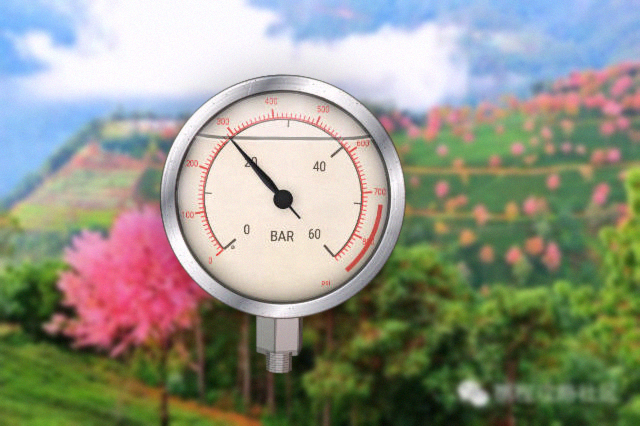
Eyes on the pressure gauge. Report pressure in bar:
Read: 20 bar
